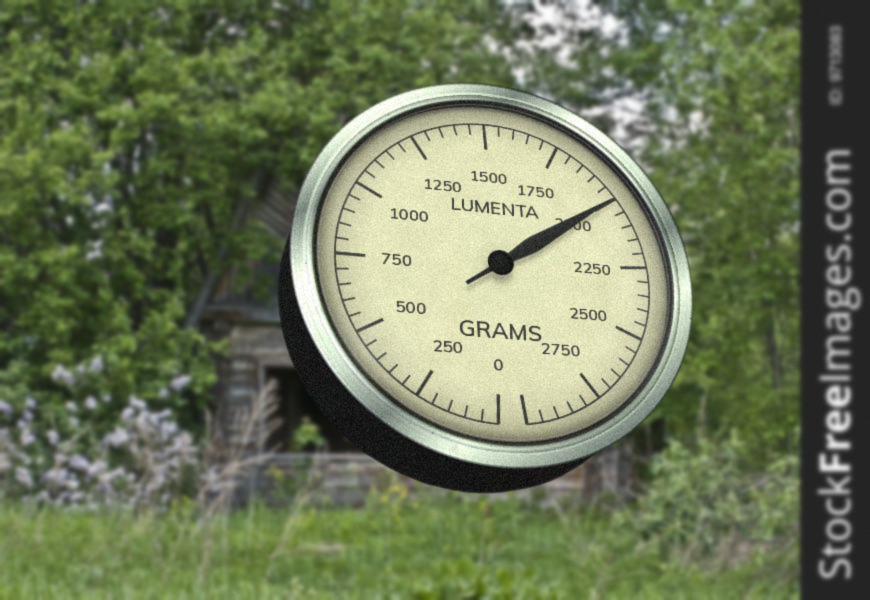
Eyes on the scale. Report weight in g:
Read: 2000 g
